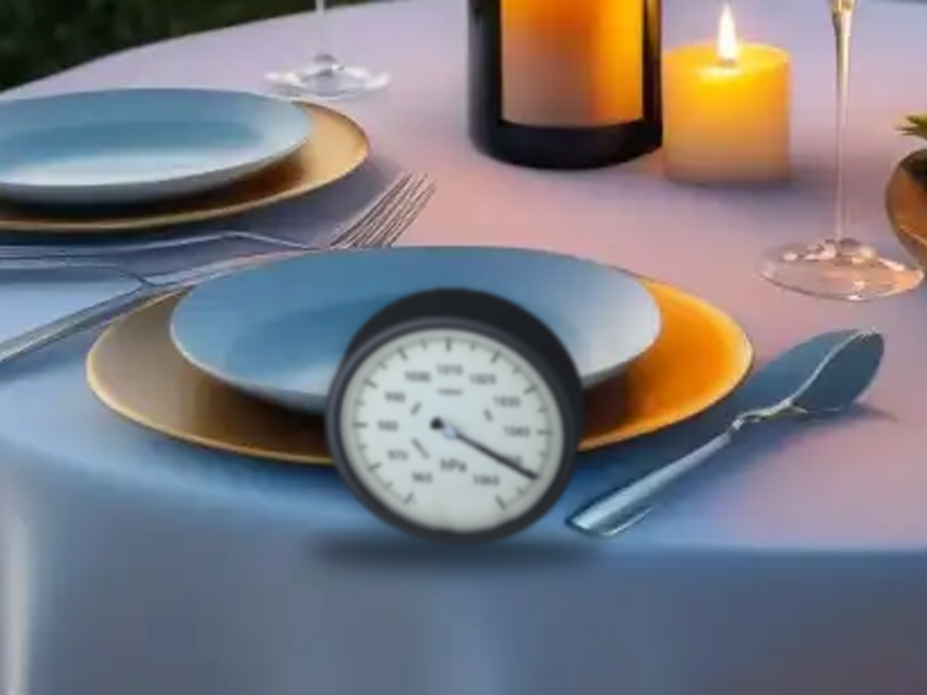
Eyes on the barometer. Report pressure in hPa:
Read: 1050 hPa
